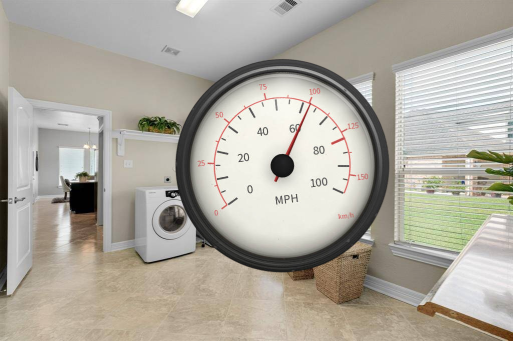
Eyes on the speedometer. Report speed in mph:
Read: 62.5 mph
